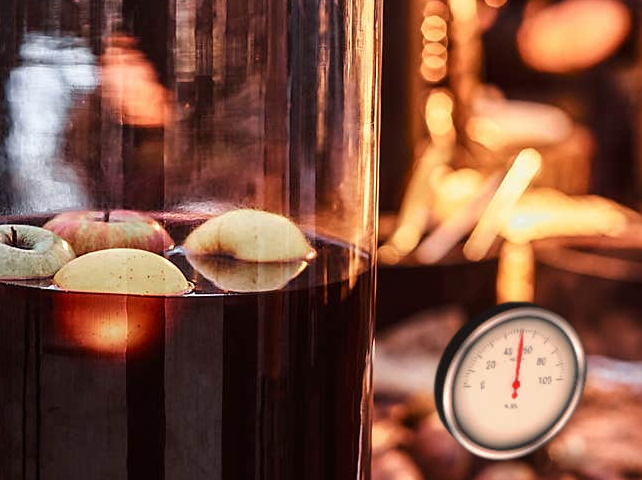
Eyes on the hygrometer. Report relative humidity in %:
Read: 50 %
